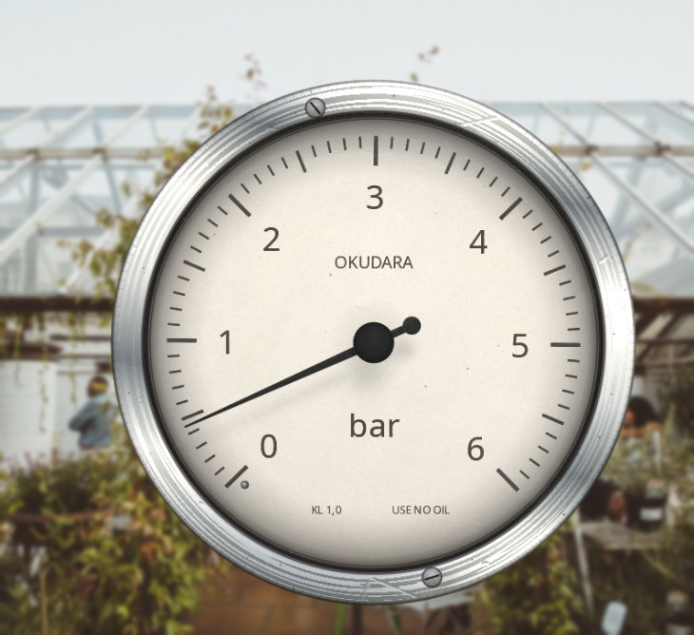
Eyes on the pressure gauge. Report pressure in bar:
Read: 0.45 bar
